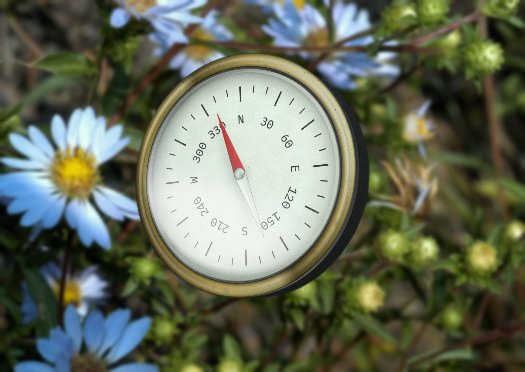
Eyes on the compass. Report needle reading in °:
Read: 340 °
